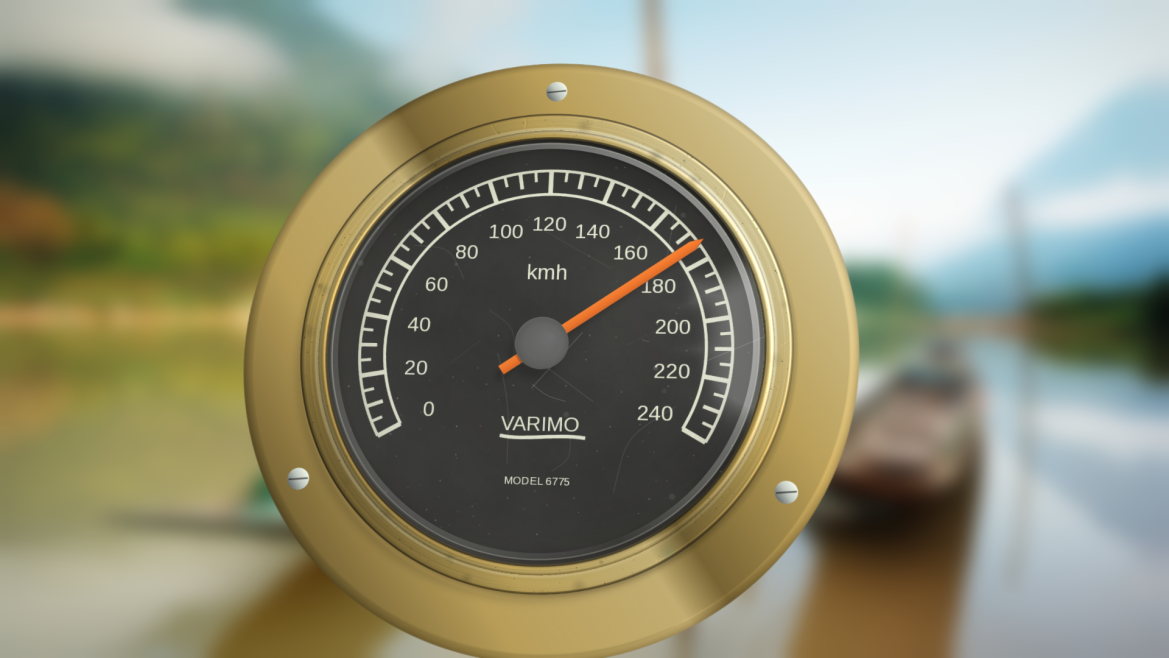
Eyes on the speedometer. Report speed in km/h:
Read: 175 km/h
